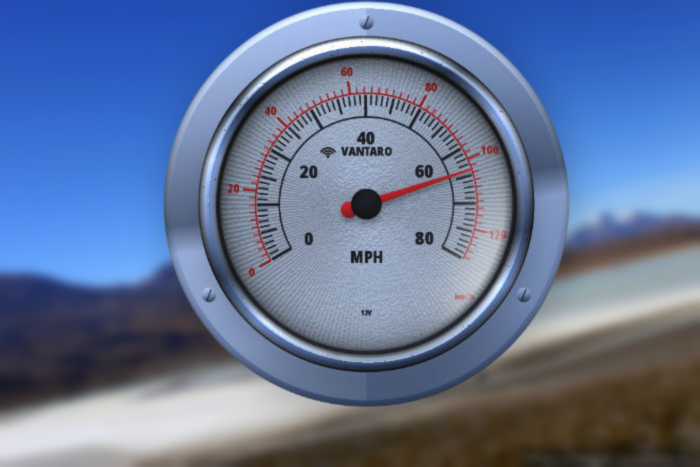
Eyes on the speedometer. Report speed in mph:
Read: 64 mph
